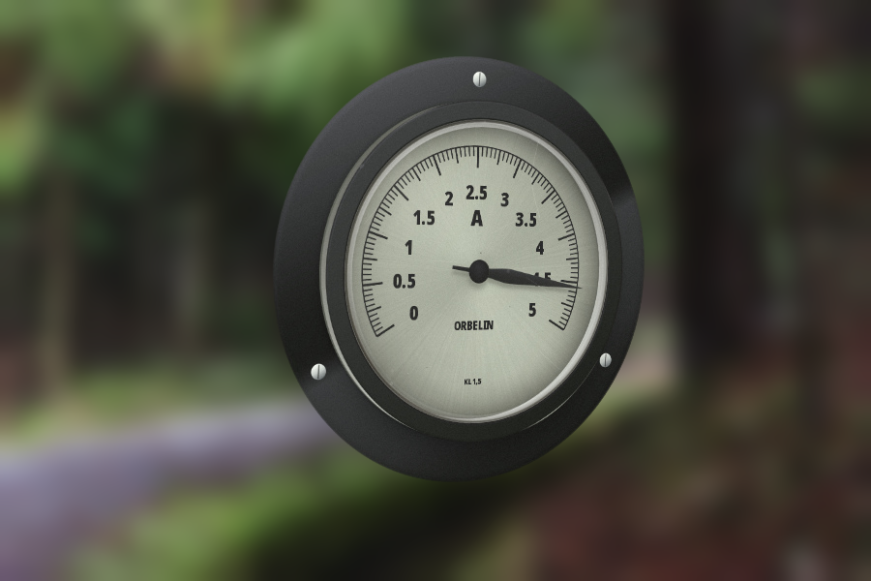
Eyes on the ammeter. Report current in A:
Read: 4.55 A
